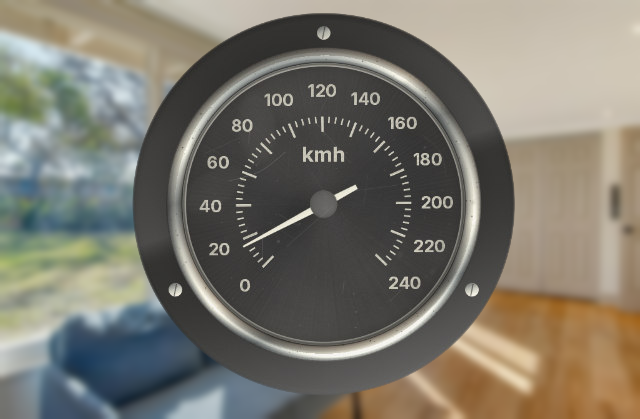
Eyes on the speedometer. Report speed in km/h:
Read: 16 km/h
